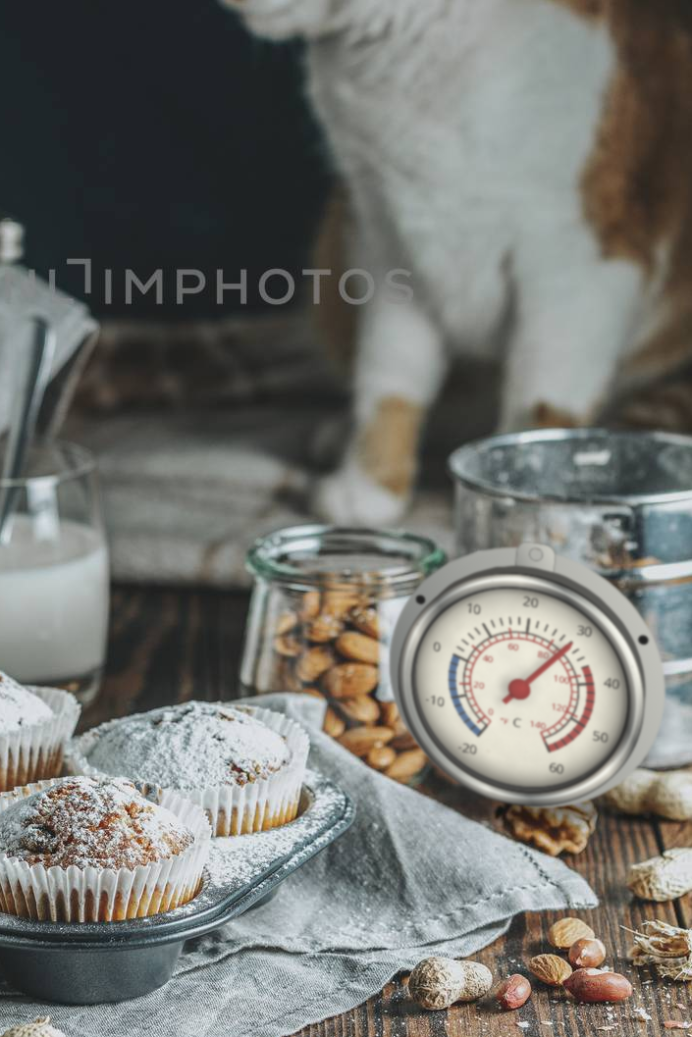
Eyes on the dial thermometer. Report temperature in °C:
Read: 30 °C
